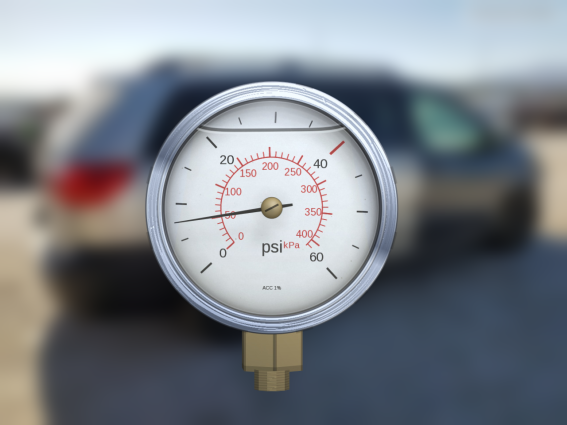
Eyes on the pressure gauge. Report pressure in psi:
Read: 7.5 psi
